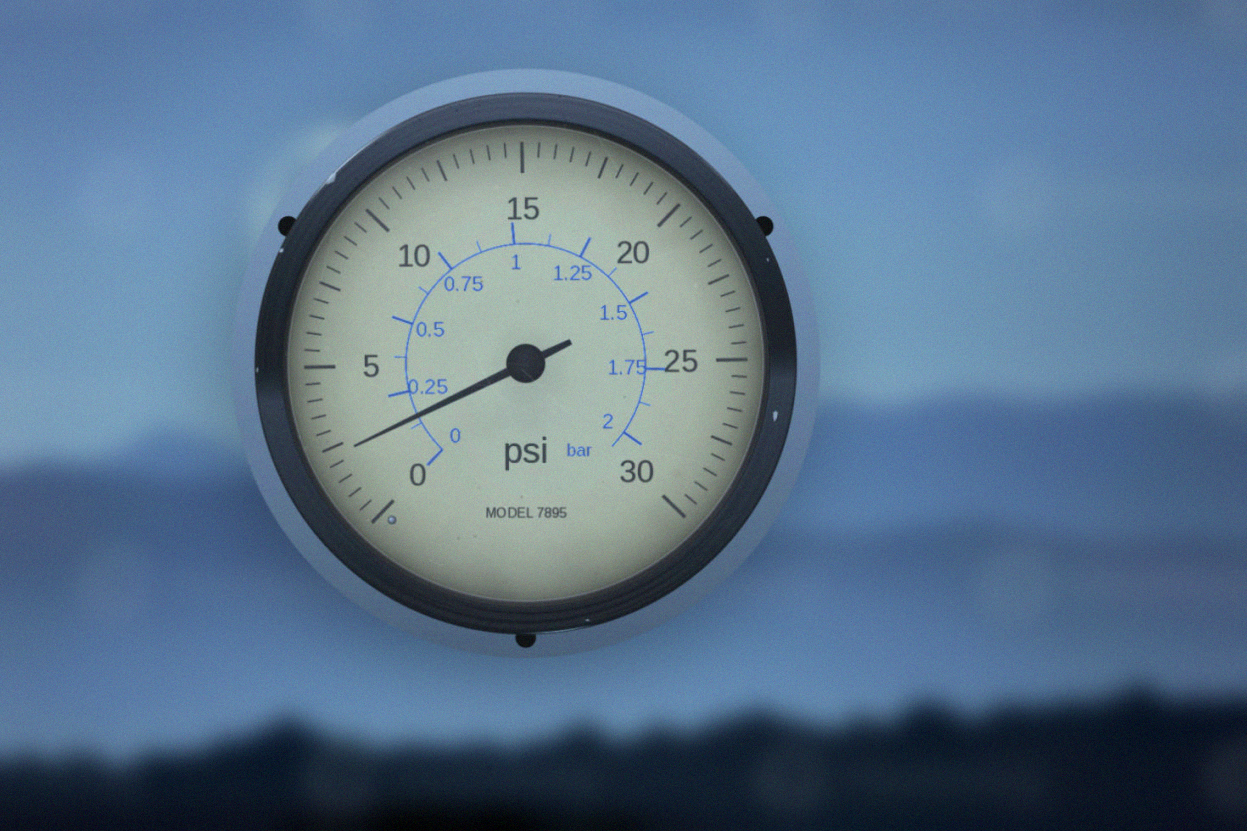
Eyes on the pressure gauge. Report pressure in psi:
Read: 2.25 psi
